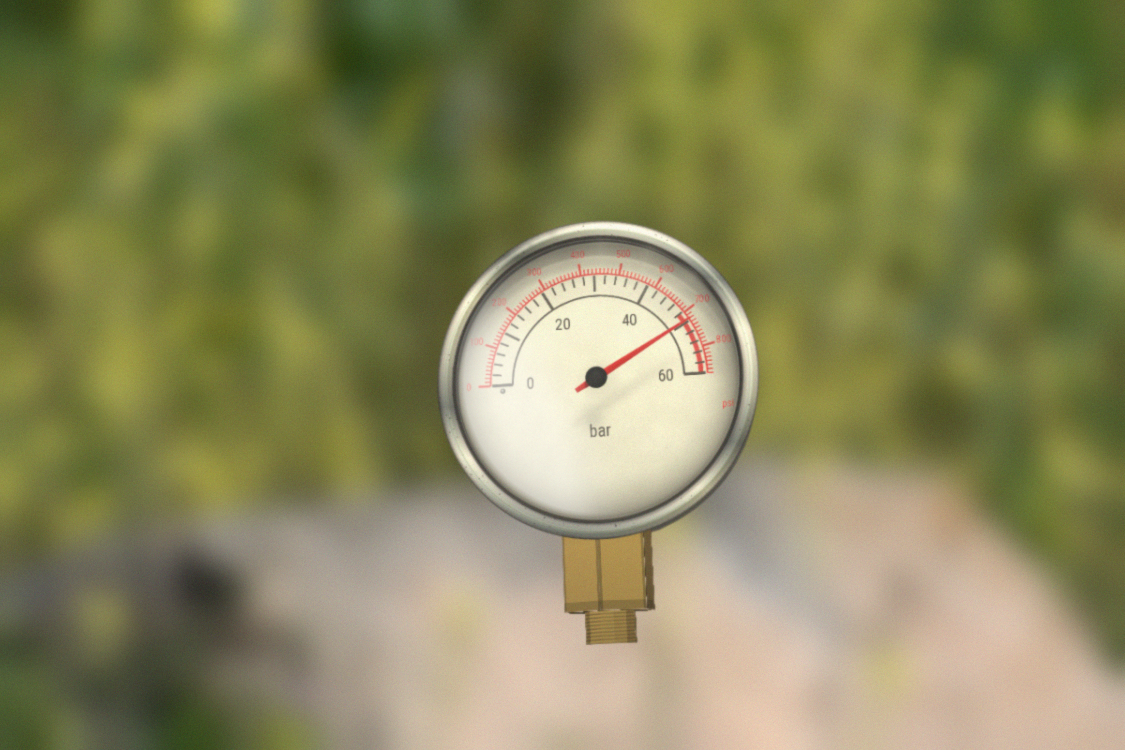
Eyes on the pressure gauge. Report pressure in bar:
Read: 50 bar
